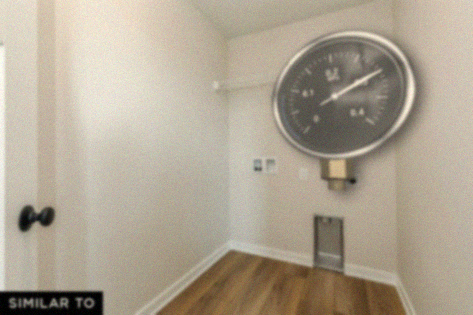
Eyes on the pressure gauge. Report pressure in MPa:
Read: 0.3 MPa
